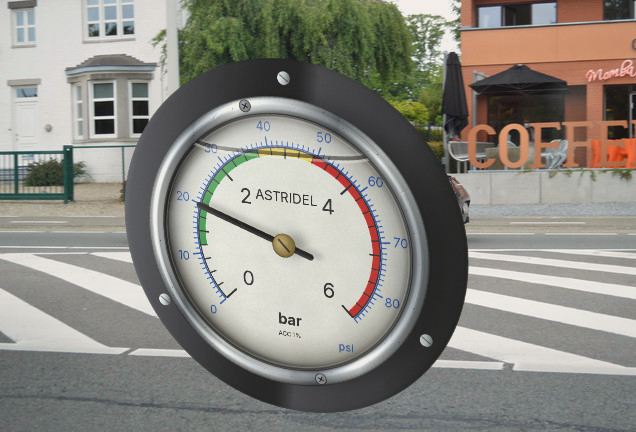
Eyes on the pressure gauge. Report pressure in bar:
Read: 1.4 bar
